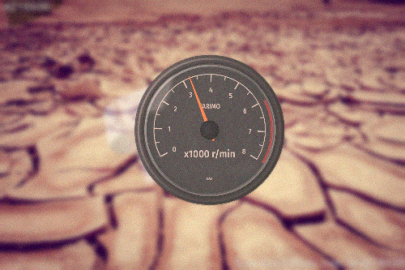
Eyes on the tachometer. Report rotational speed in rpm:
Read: 3250 rpm
